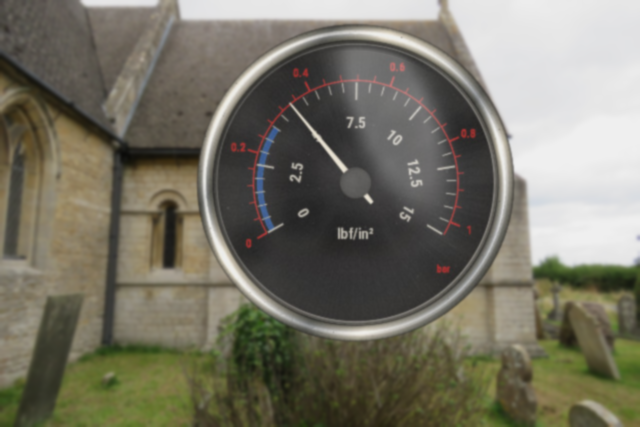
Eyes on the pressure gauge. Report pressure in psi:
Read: 5 psi
